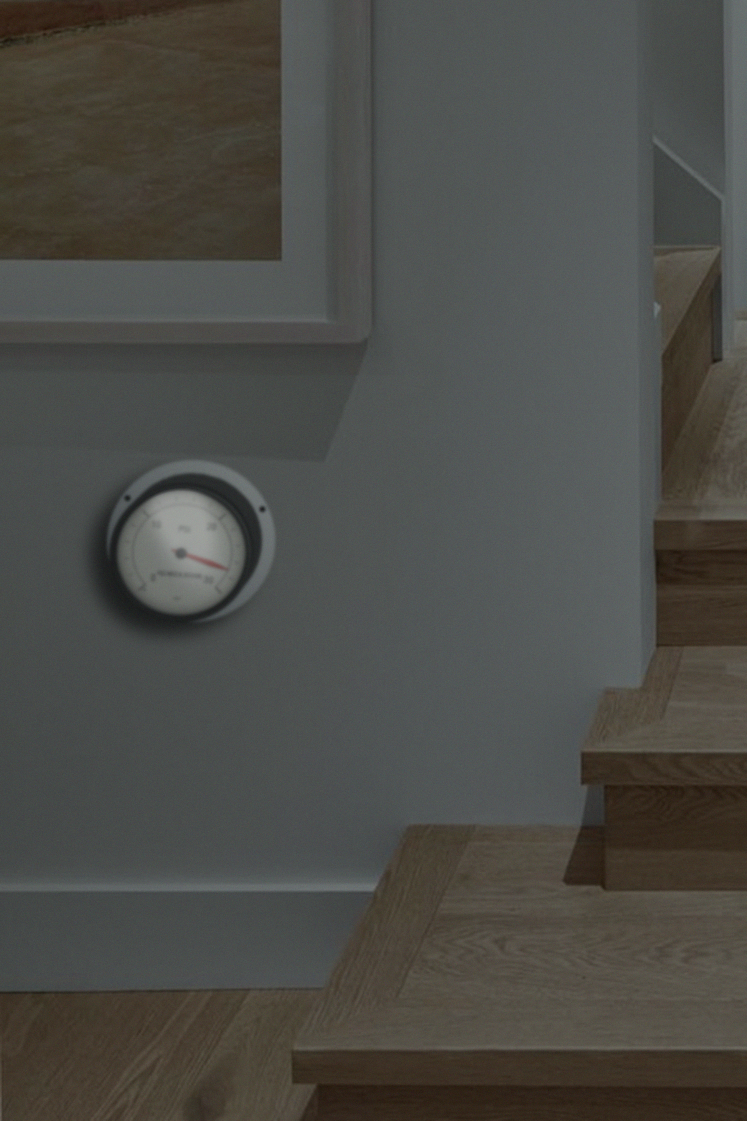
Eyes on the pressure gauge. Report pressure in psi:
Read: 27 psi
